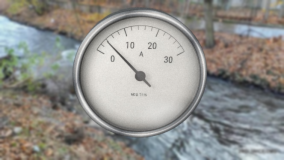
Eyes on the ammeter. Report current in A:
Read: 4 A
